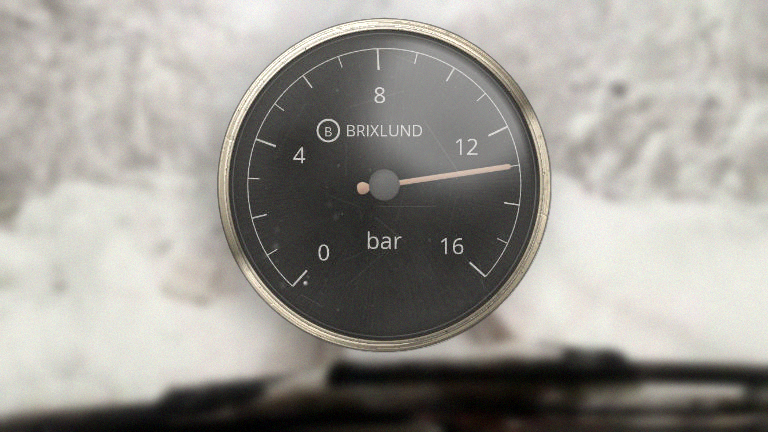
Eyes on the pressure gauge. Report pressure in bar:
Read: 13 bar
